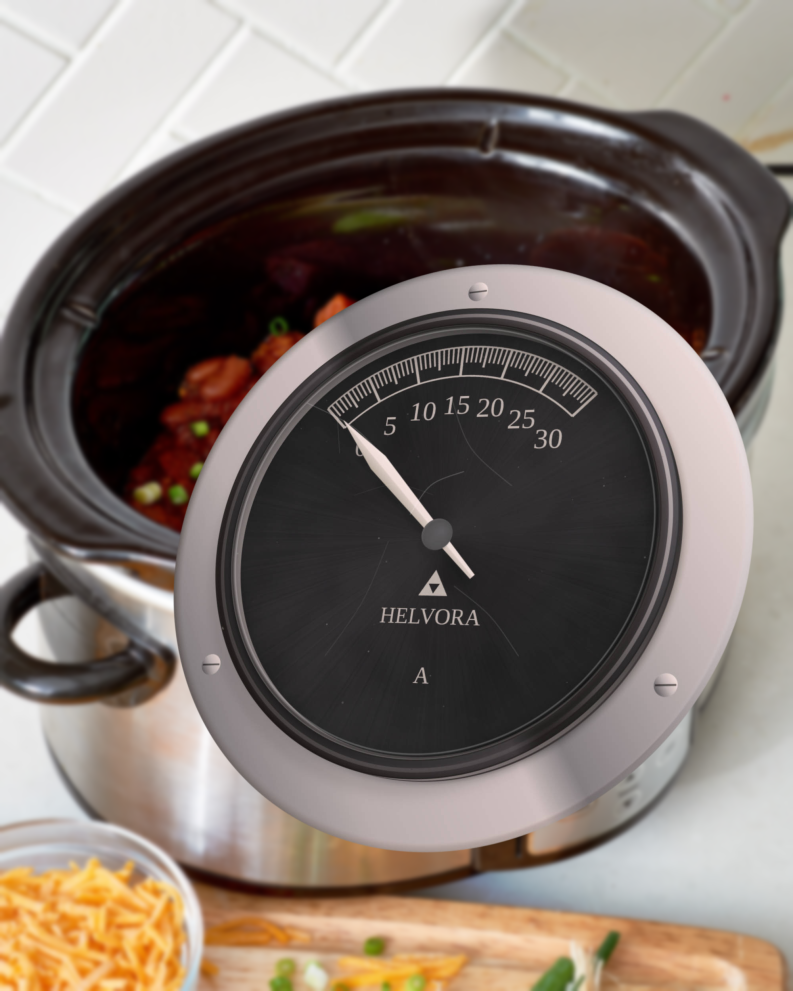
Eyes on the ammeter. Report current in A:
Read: 0.5 A
